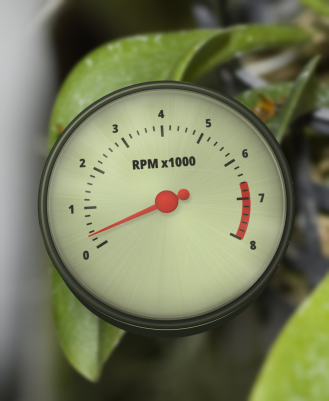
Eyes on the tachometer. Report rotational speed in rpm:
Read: 300 rpm
